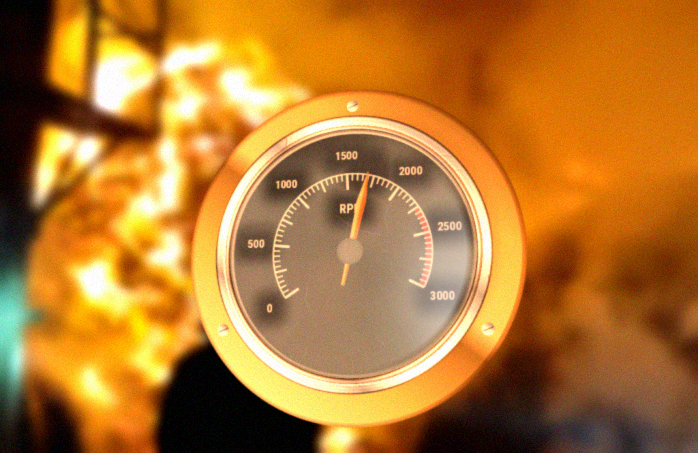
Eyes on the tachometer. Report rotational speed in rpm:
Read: 1700 rpm
